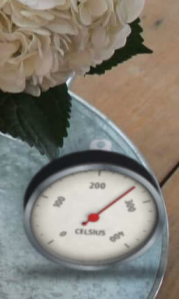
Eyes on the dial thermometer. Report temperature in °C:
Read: 260 °C
